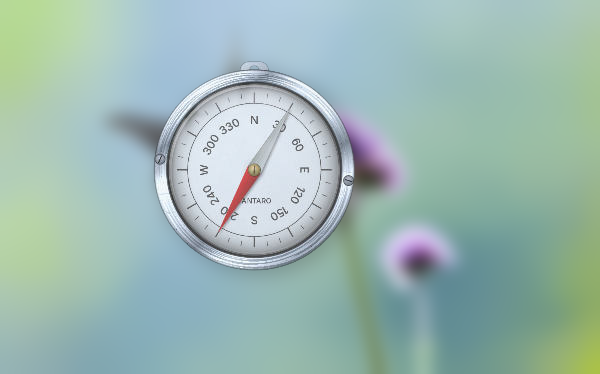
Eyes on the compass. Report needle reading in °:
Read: 210 °
